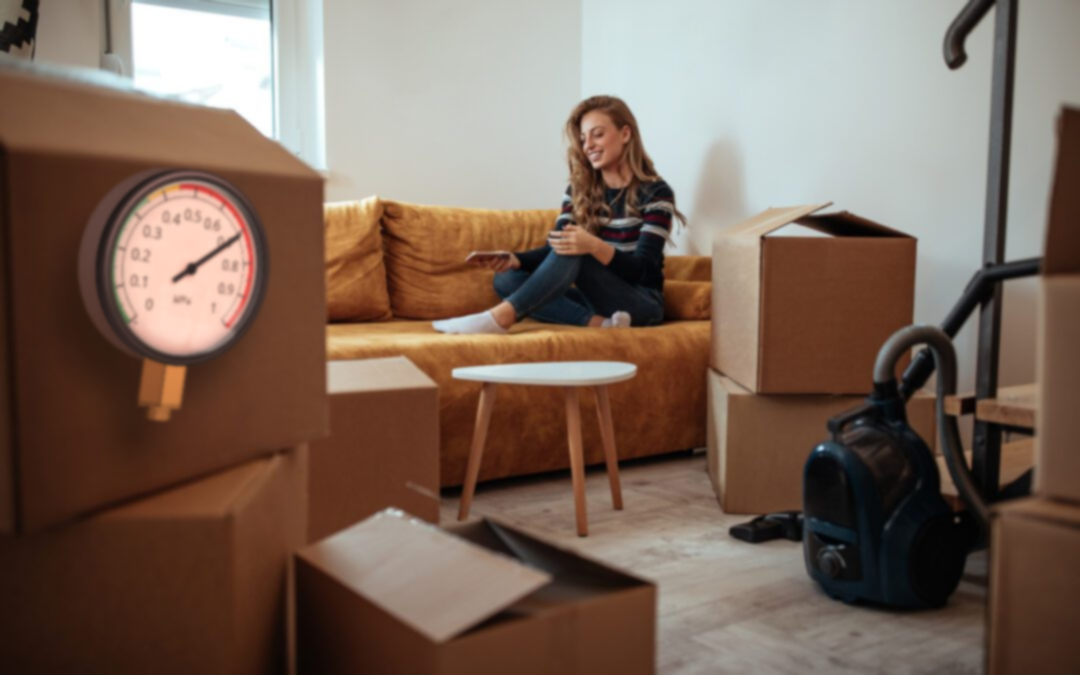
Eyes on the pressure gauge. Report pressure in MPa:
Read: 0.7 MPa
